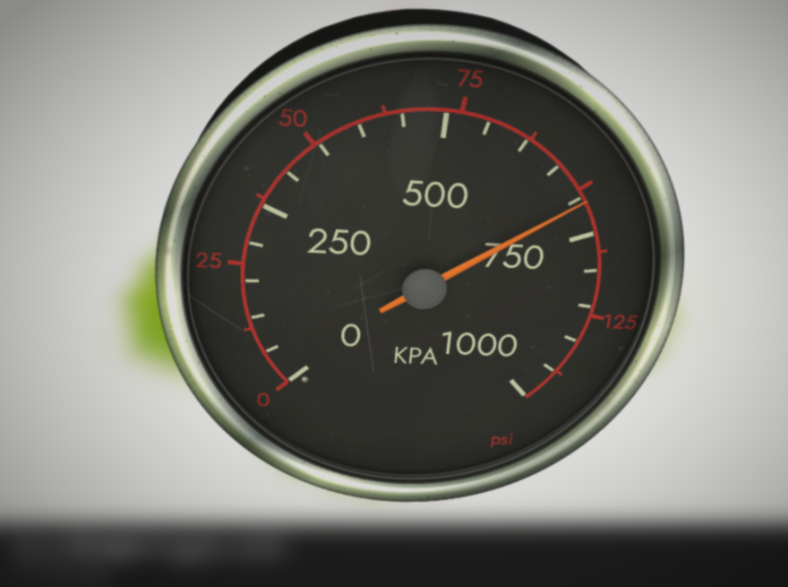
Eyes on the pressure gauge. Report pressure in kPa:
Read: 700 kPa
